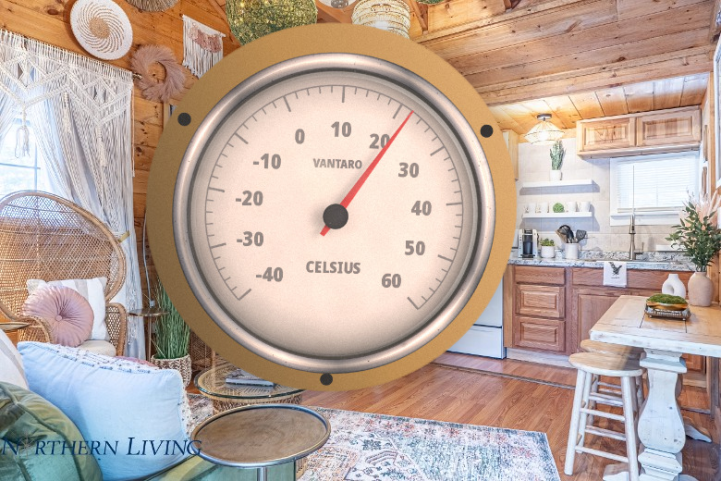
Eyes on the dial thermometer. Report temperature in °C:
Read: 22 °C
